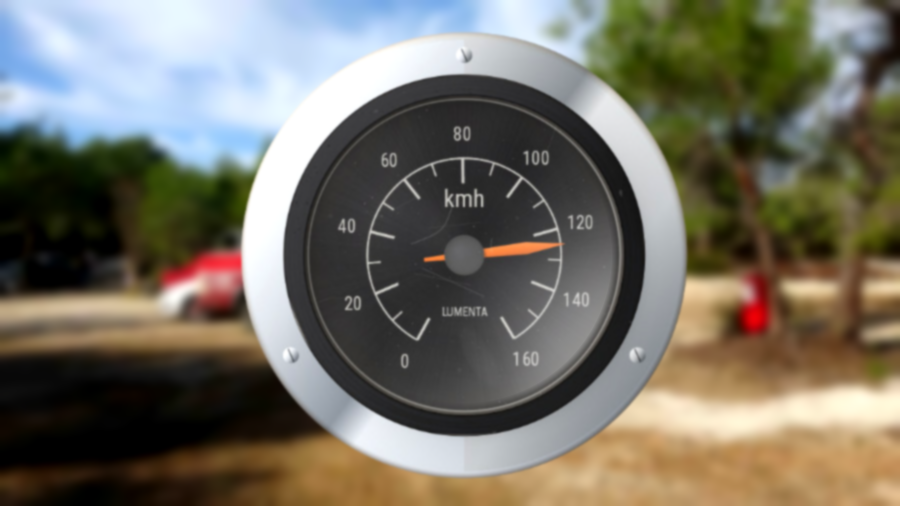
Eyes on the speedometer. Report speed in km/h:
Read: 125 km/h
